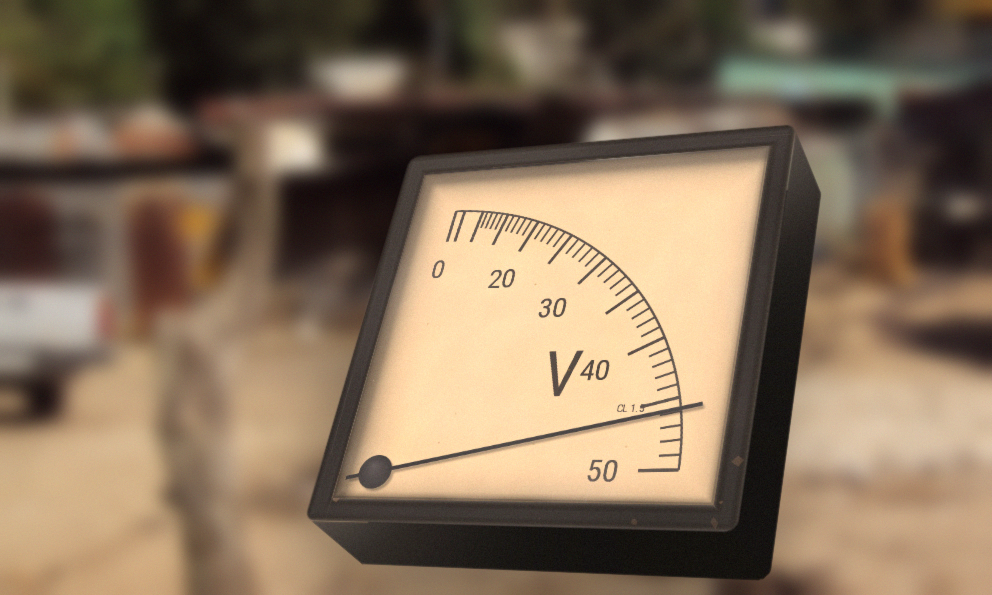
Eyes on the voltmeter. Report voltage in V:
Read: 46 V
